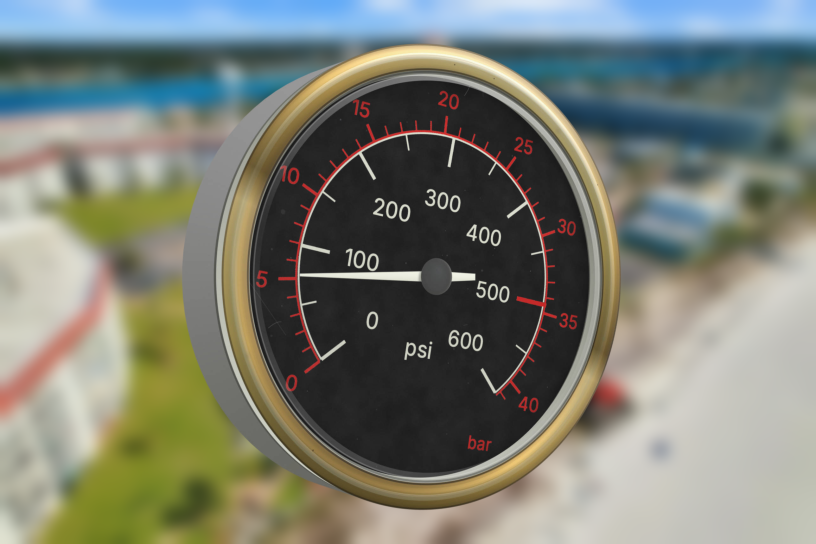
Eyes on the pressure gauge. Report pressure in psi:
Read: 75 psi
